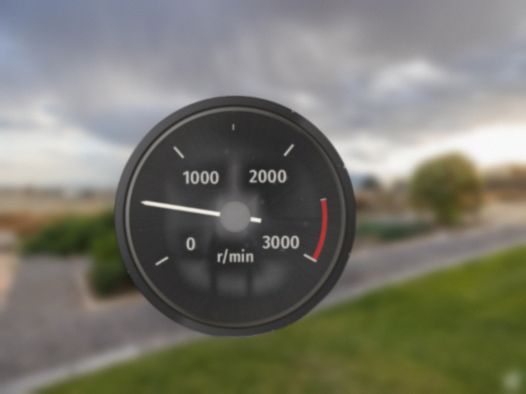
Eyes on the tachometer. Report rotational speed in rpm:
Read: 500 rpm
